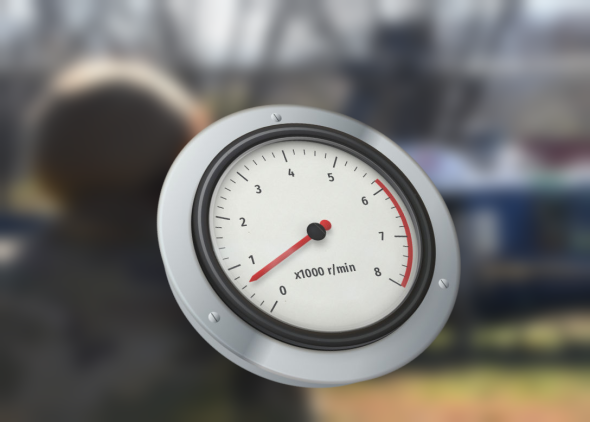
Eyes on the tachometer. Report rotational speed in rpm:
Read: 600 rpm
